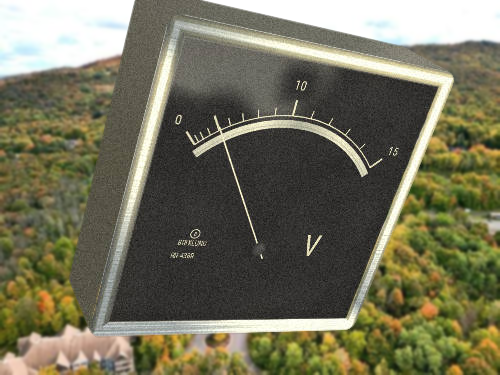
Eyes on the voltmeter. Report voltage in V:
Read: 5 V
